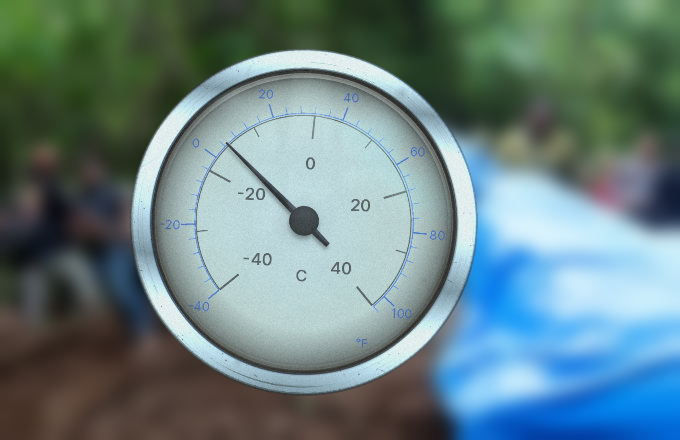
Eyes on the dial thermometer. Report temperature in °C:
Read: -15 °C
